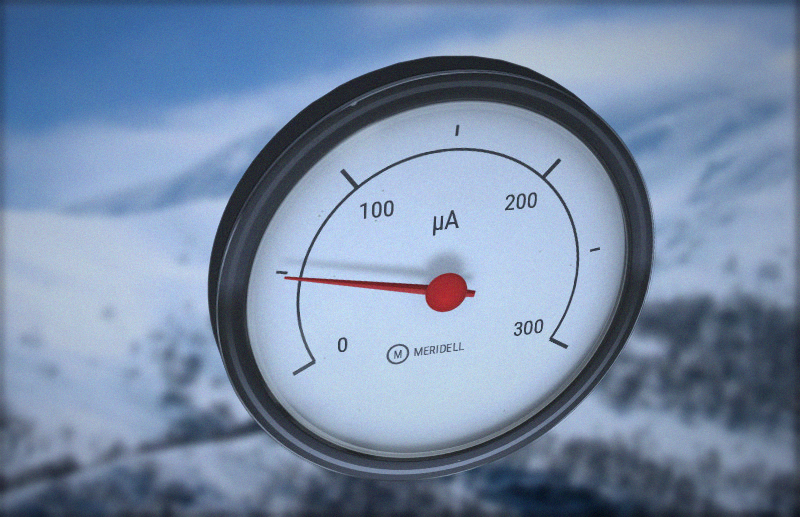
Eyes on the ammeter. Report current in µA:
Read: 50 µA
